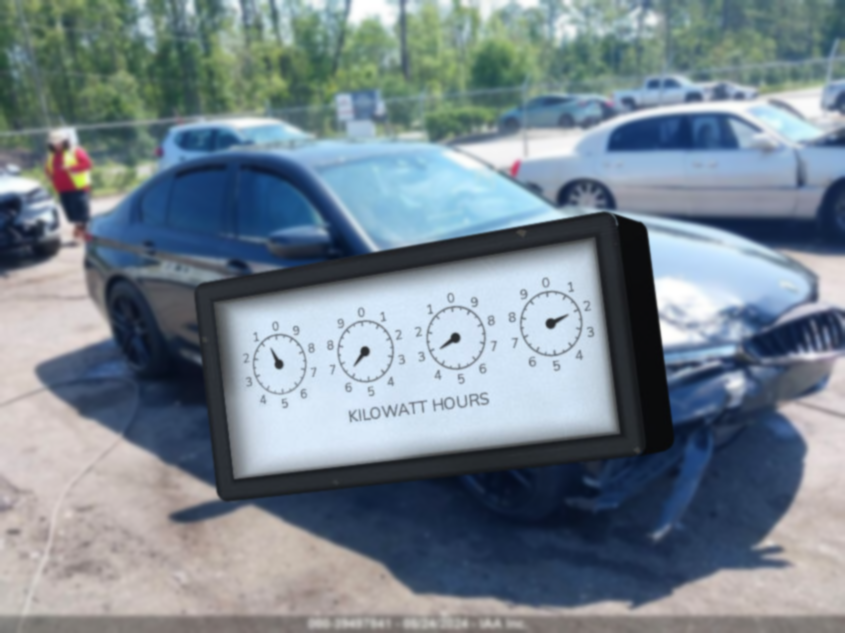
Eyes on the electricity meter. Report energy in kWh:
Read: 632 kWh
